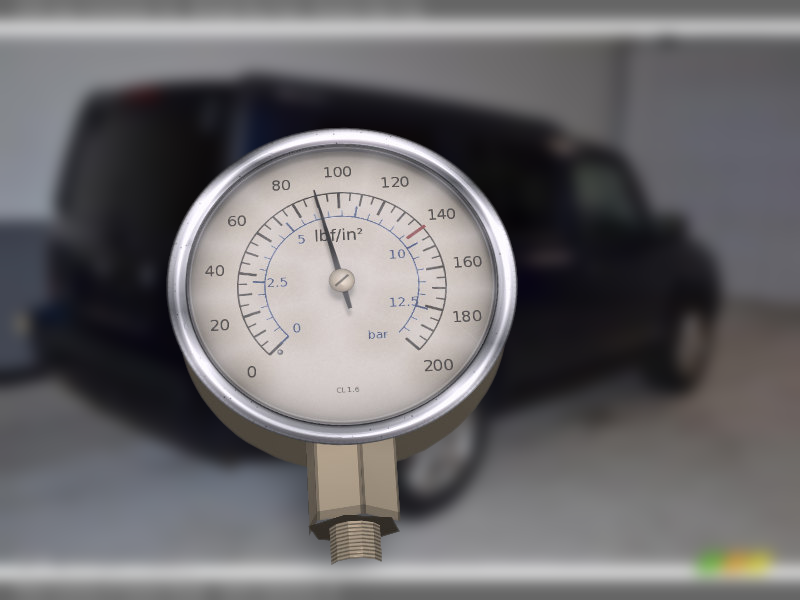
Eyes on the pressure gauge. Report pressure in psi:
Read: 90 psi
